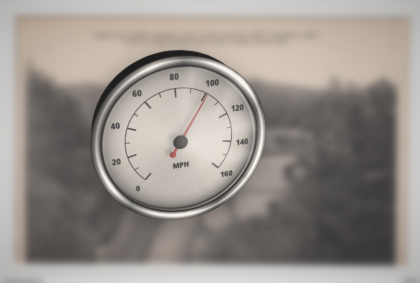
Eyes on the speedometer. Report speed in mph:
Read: 100 mph
